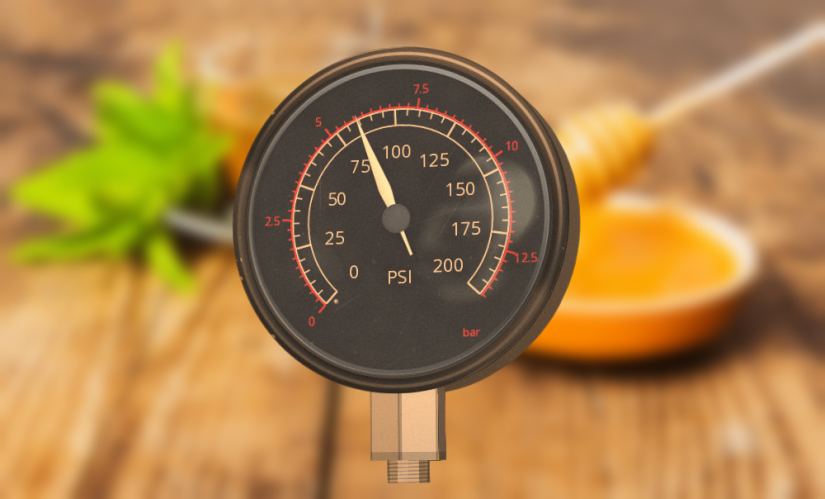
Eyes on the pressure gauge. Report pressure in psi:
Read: 85 psi
